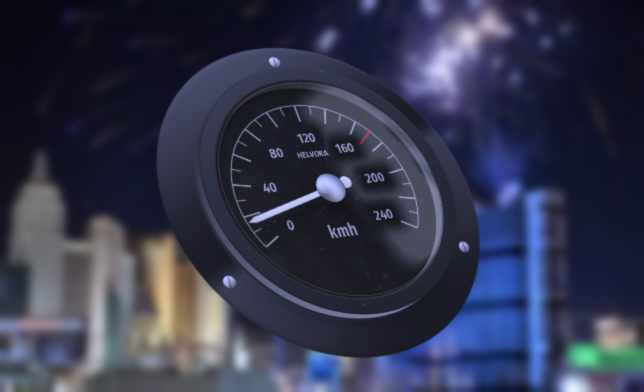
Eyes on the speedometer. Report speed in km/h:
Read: 15 km/h
